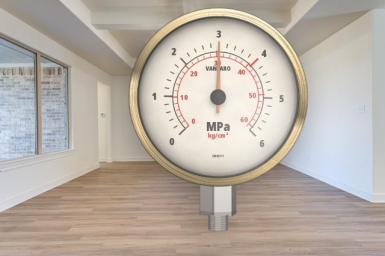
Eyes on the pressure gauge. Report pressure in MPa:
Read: 3 MPa
